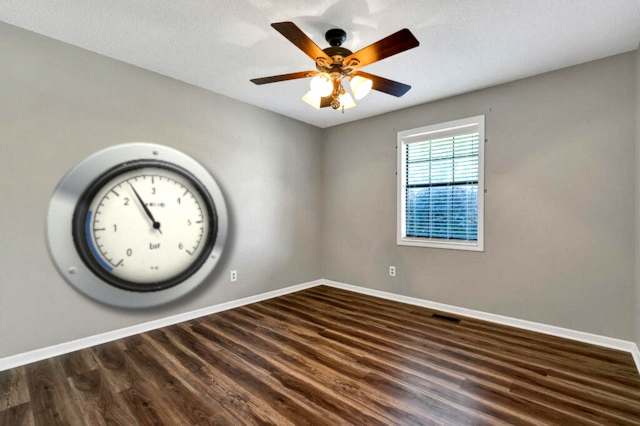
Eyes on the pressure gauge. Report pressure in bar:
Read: 2.4 bar
